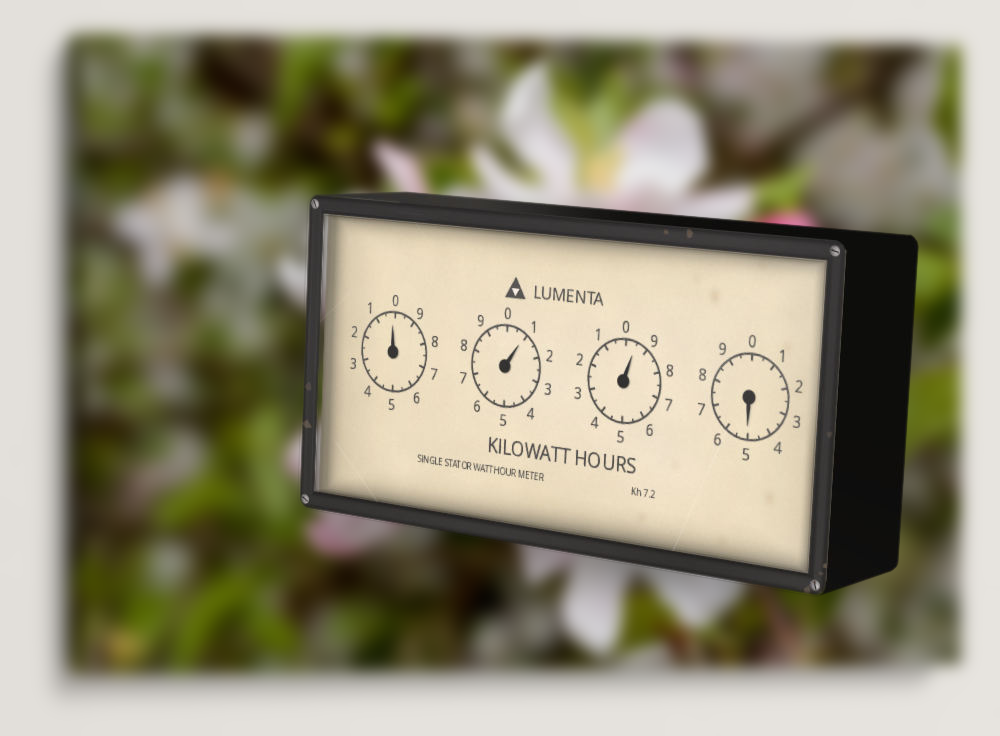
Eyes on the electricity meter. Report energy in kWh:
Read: 95 kWh
